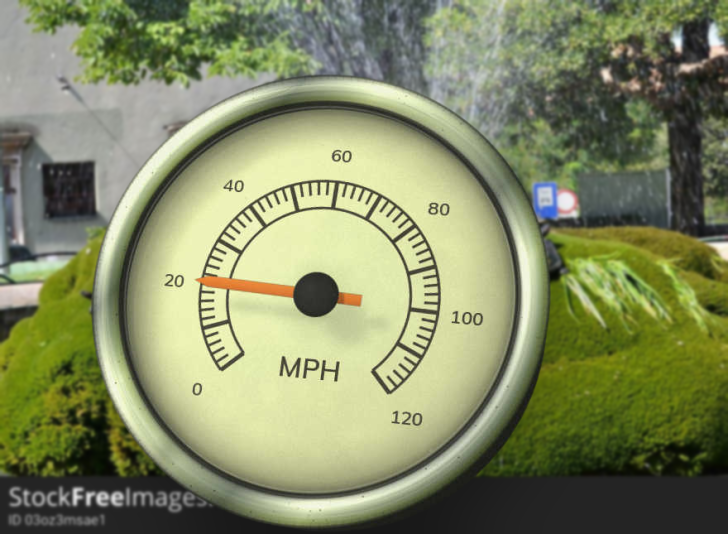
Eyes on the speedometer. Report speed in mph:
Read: 20 mph
